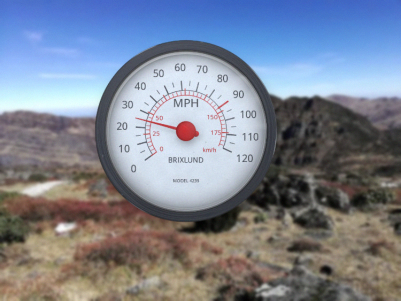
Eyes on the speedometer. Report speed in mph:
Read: 25 mph
